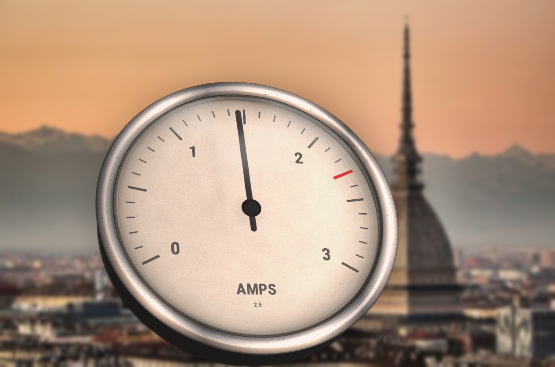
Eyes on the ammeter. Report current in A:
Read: 1.45 A
